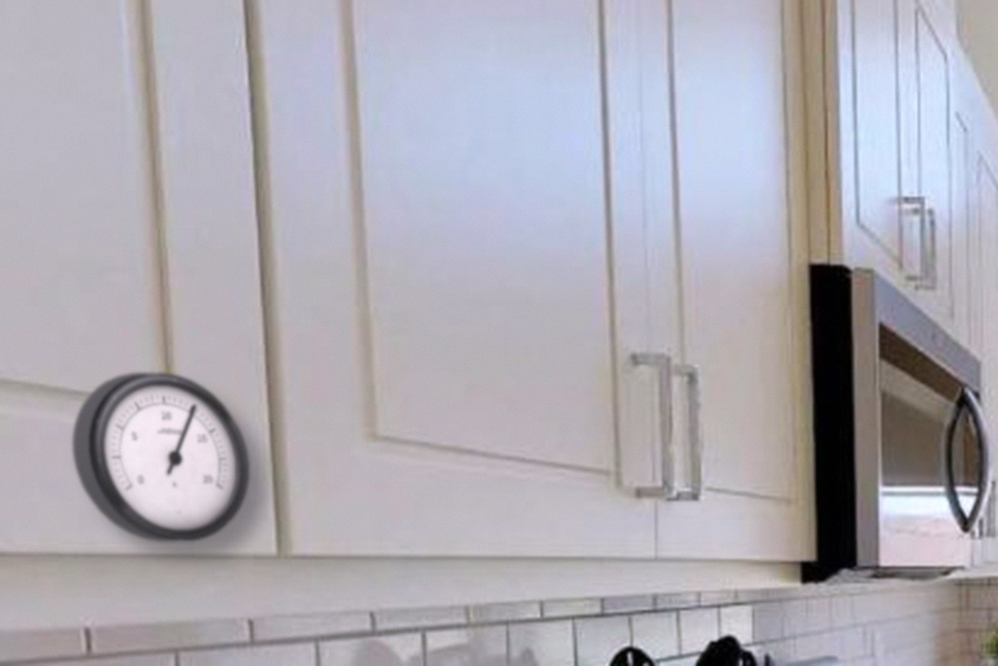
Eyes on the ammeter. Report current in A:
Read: 12.5 A
